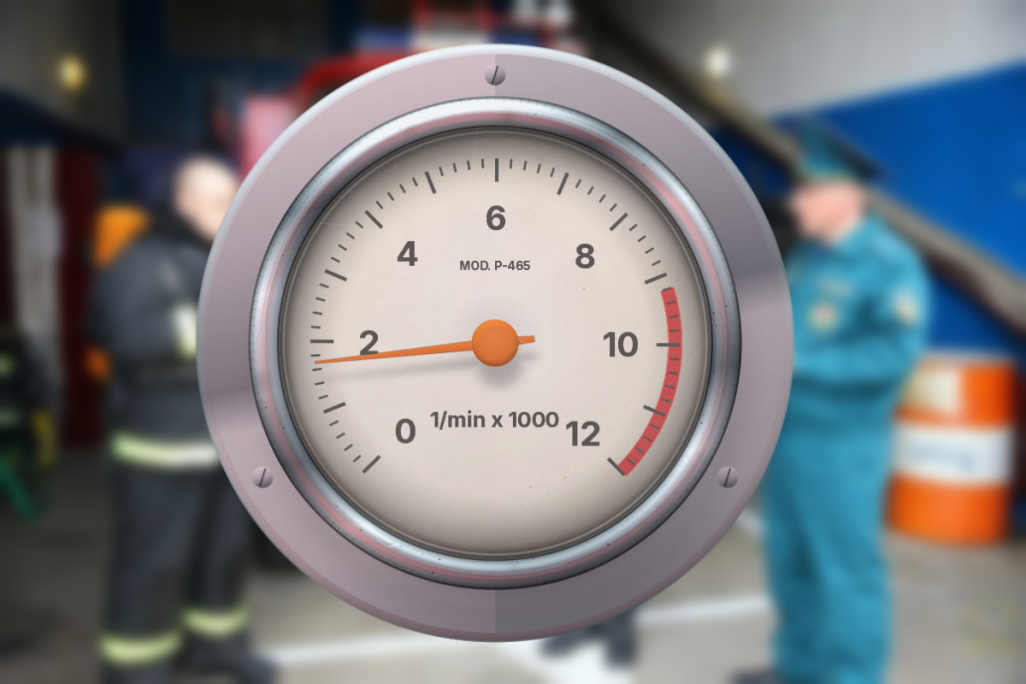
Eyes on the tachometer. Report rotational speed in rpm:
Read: 1700 rpm
